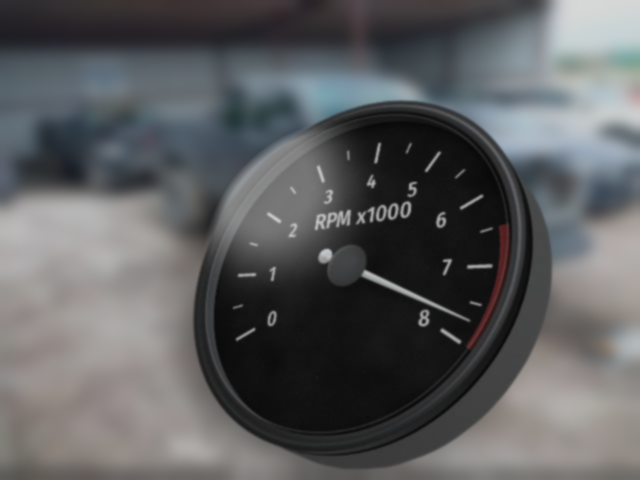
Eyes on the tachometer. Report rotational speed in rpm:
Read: 7750 rpm
